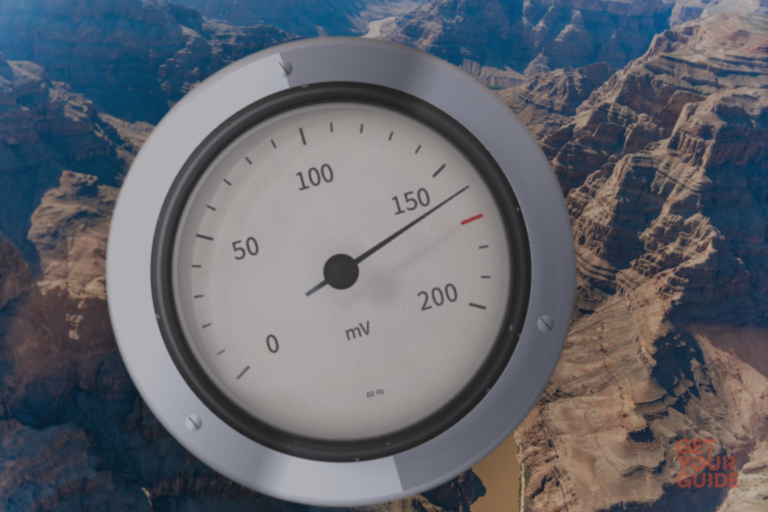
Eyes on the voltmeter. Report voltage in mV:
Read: 160 mV
